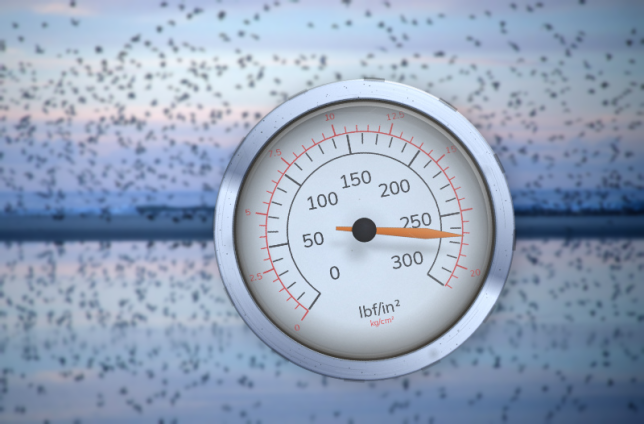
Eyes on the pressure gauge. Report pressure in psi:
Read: 265 psi
